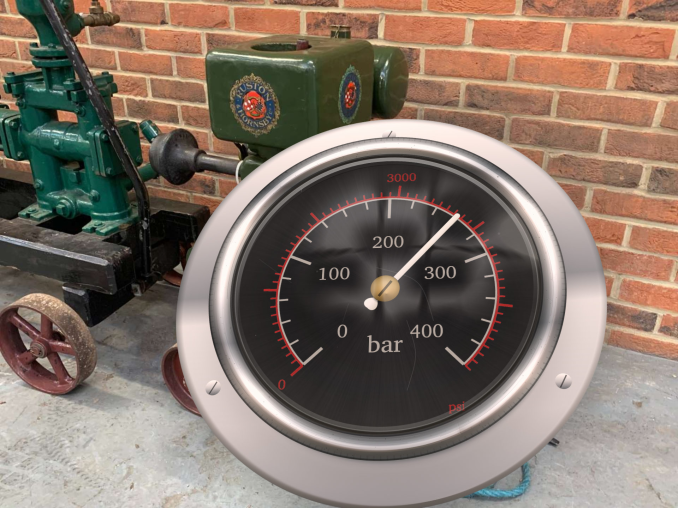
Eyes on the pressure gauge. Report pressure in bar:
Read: 260 bar
